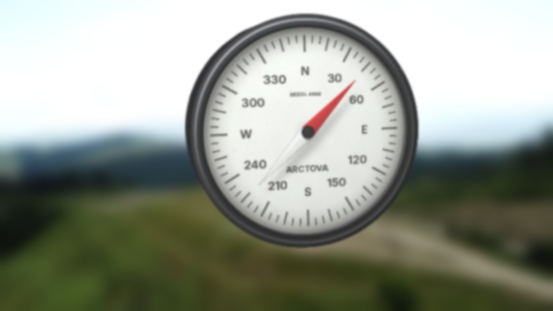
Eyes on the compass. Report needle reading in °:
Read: 45 °
